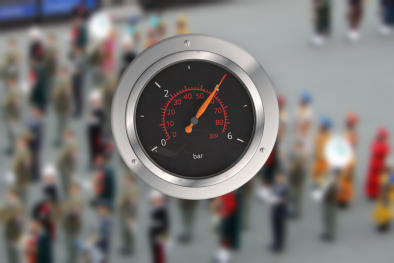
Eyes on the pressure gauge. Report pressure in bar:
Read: 4 bar
